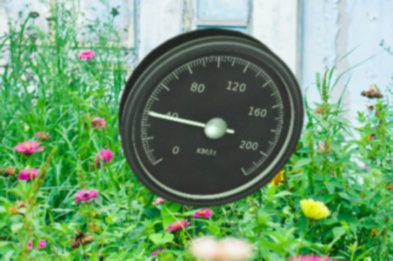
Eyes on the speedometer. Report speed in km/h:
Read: 40 km/h
